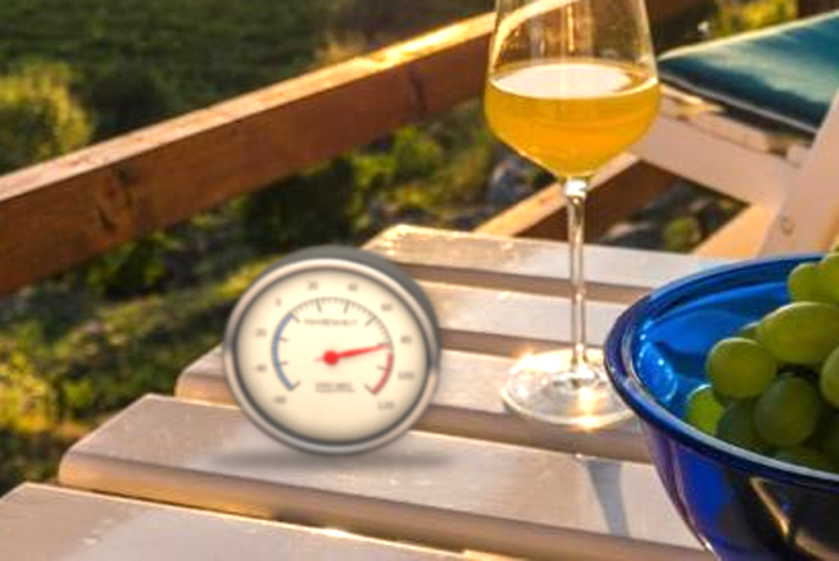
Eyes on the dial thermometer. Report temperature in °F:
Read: 80 °F
